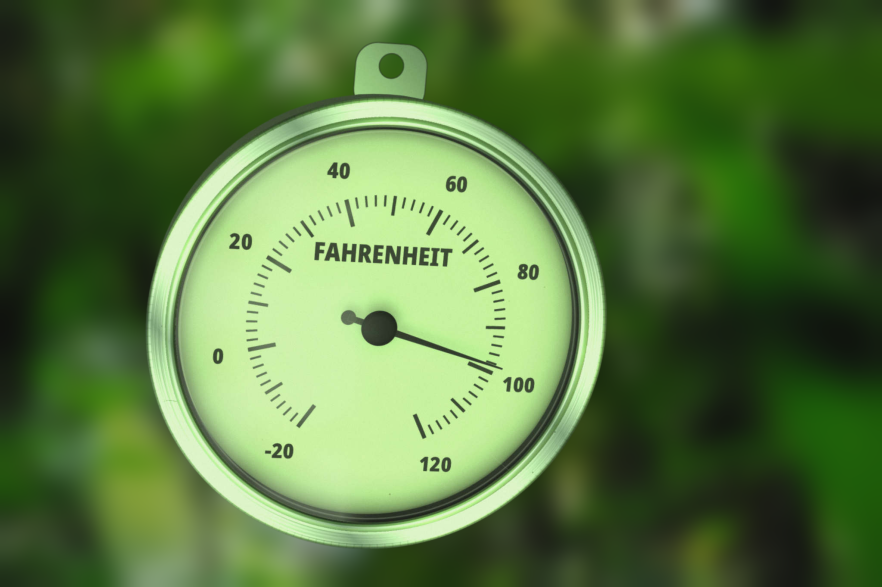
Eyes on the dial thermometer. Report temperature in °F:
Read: 98 °F
